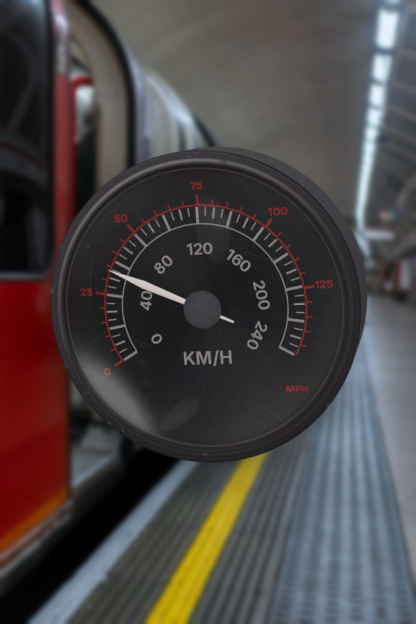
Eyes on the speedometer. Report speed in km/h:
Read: 55 km/h
